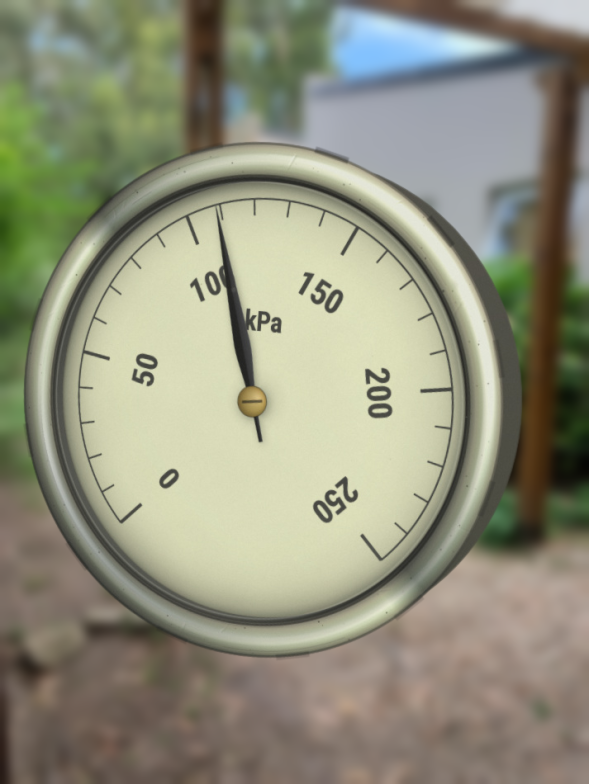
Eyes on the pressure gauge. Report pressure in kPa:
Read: 110 kPa
